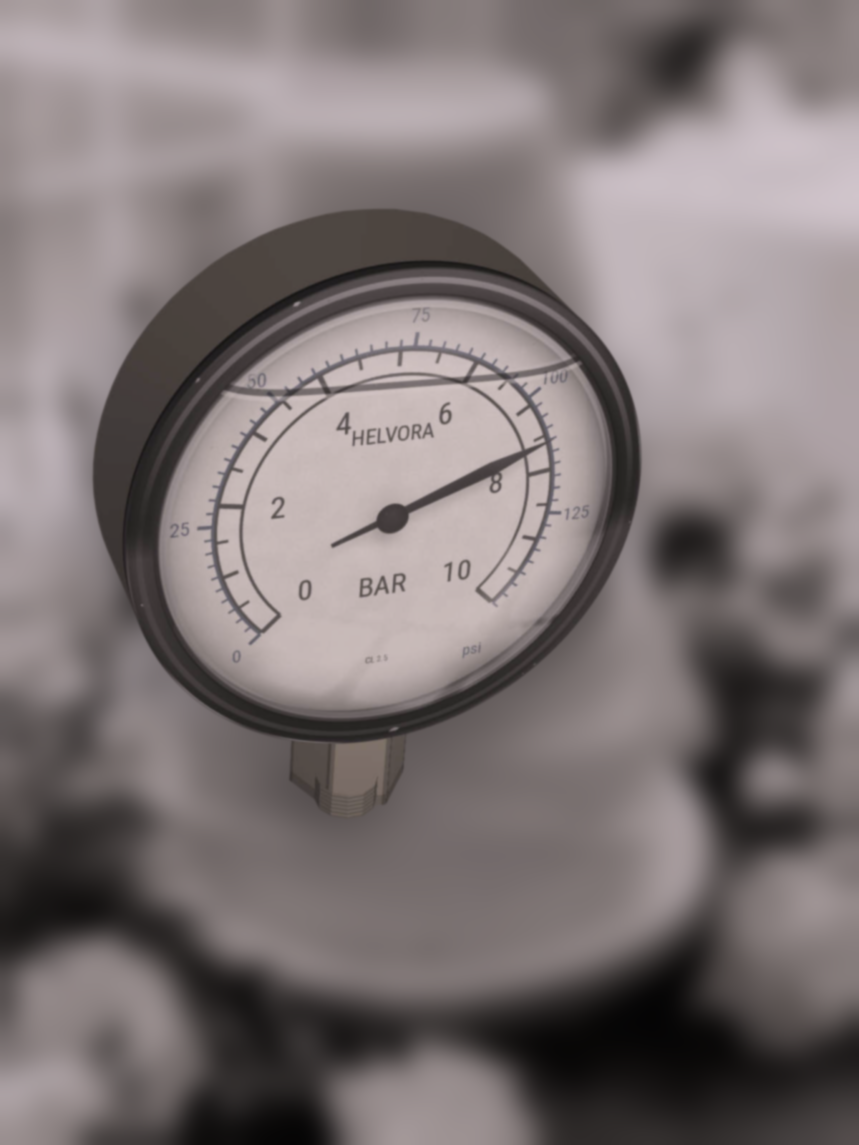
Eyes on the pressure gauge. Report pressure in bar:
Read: 7.5 bar
